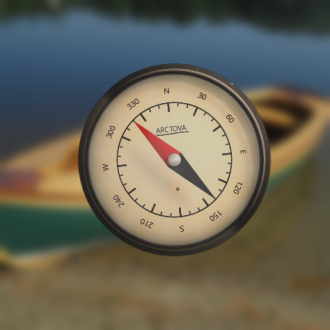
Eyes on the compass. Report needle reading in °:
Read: 320 °
